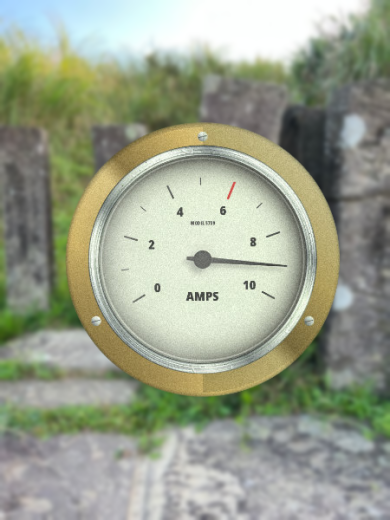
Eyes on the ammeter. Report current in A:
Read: 9 A
